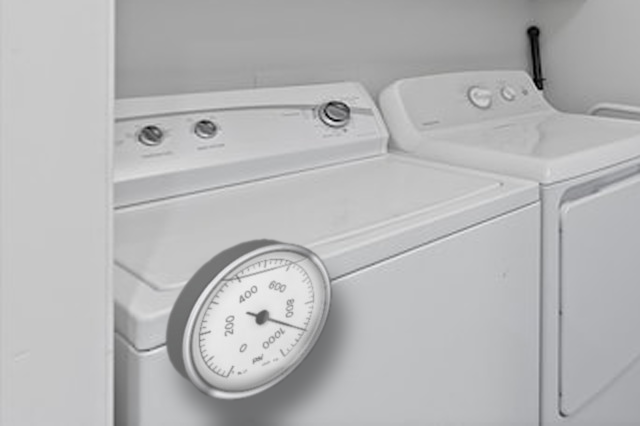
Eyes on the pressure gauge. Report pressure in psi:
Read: 900 psi
